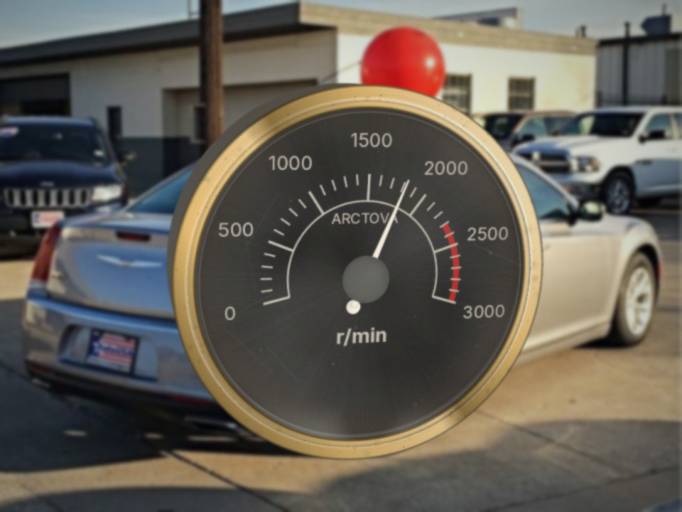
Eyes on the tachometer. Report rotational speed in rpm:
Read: 1800 rpm
